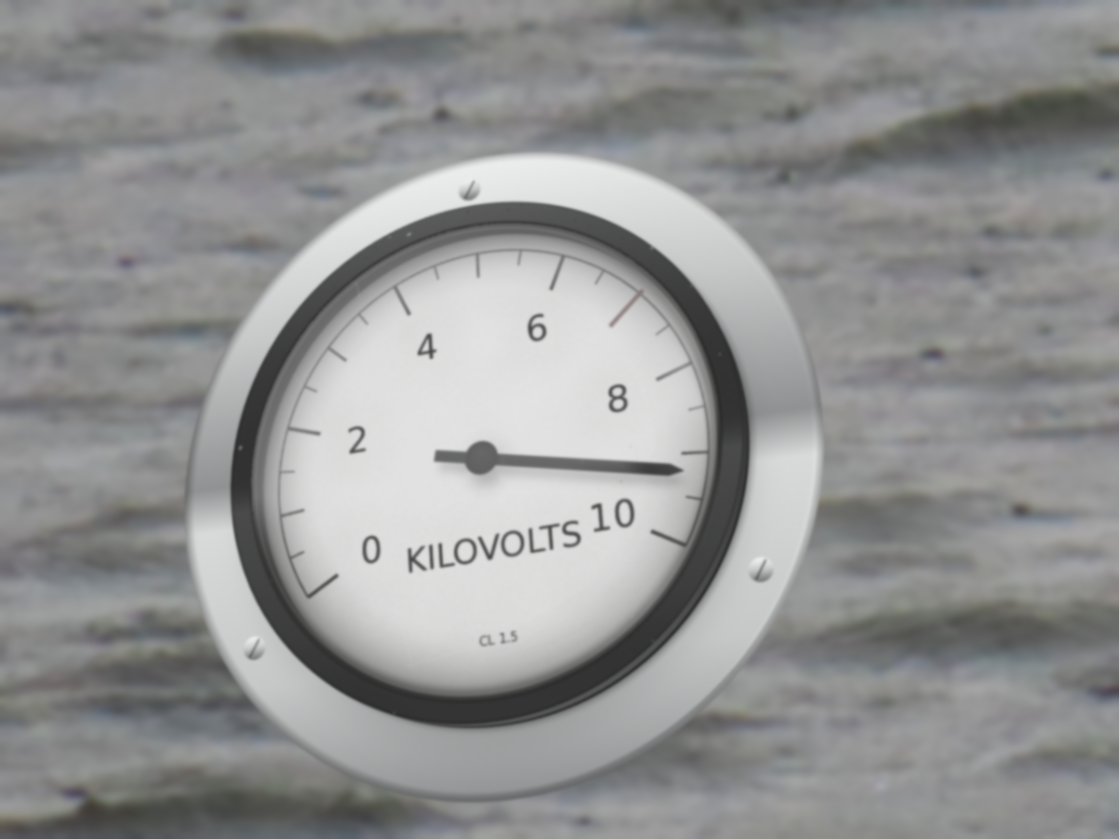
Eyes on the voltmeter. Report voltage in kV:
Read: 9.25 kV
